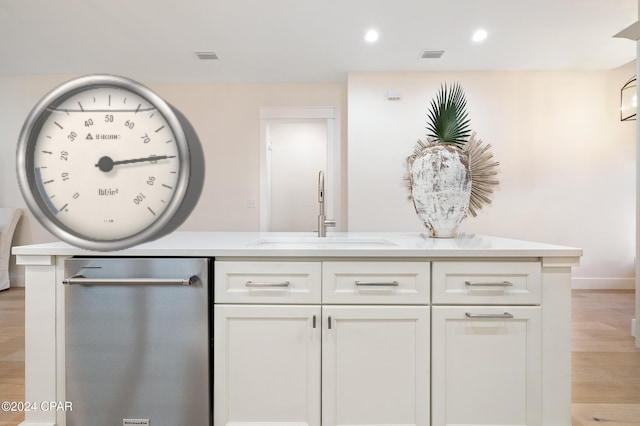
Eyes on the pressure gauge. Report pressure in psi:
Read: 80 psi
